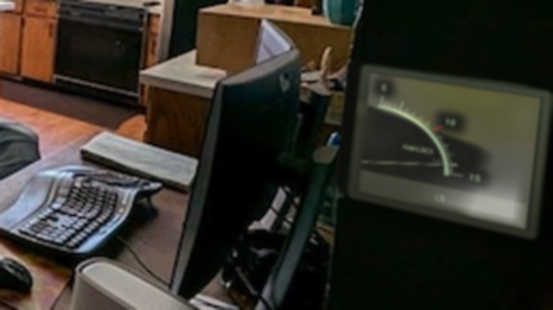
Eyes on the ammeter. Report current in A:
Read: 14 A
